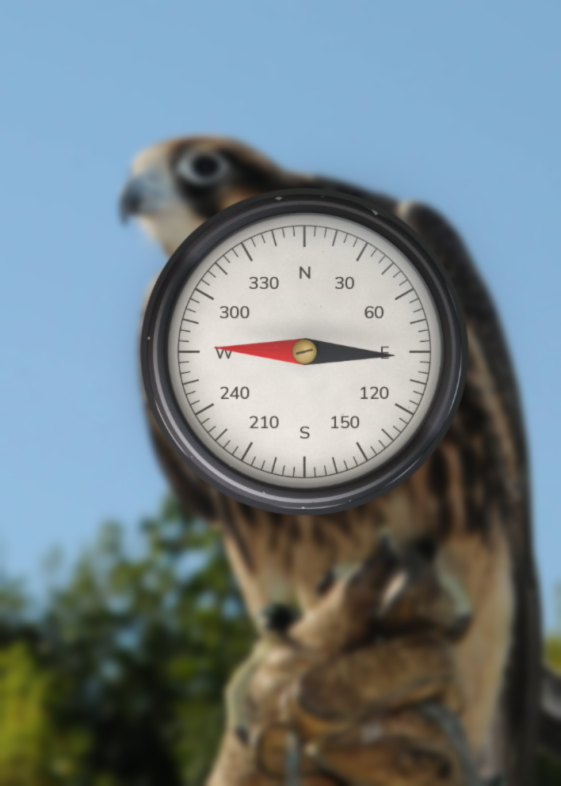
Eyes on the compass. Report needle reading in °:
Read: 272.5 °
